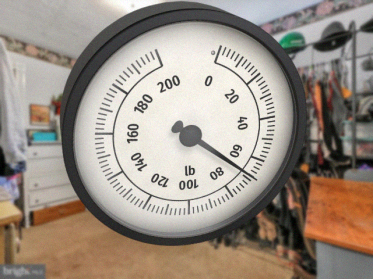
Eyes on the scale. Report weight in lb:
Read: 68 lb
